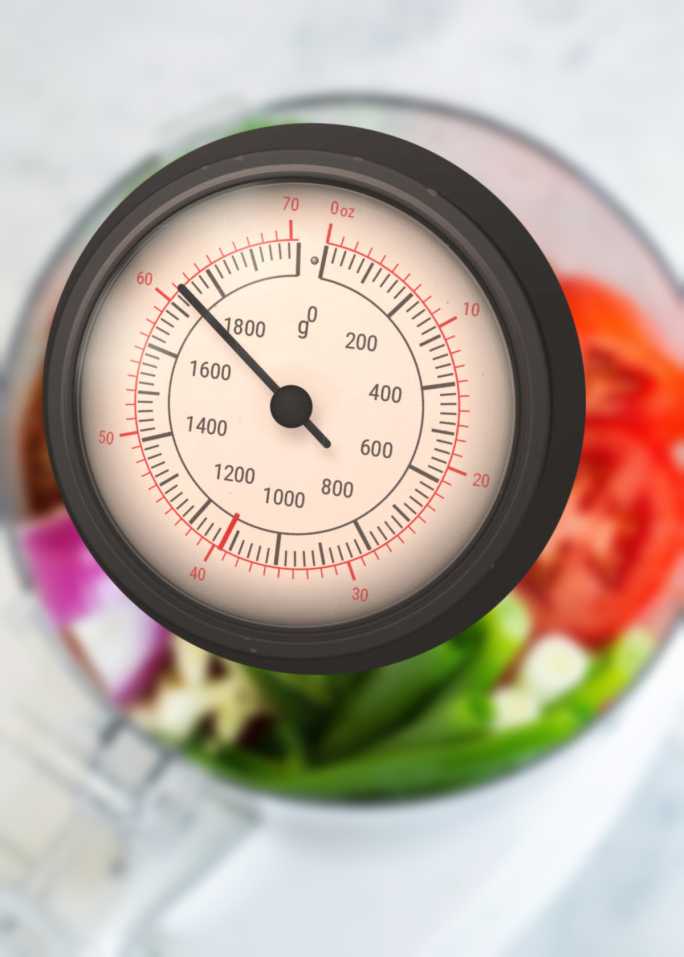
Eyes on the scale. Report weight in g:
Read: 1740 g
